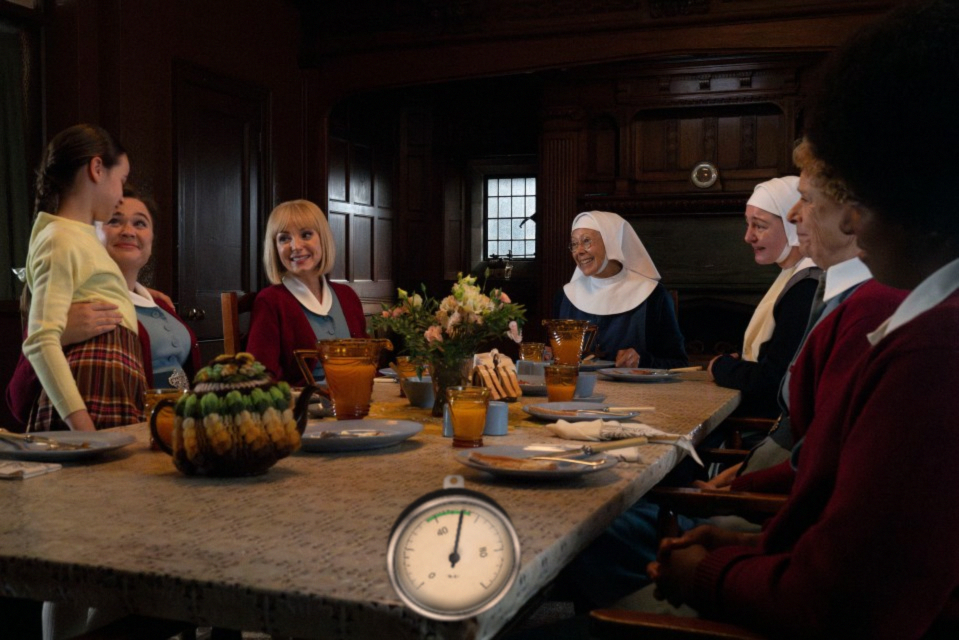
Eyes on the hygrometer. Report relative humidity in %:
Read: 52 %
